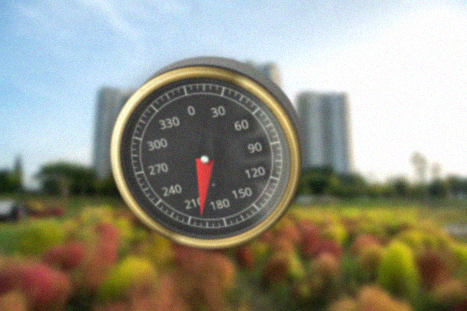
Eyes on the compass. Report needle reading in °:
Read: 200 °
